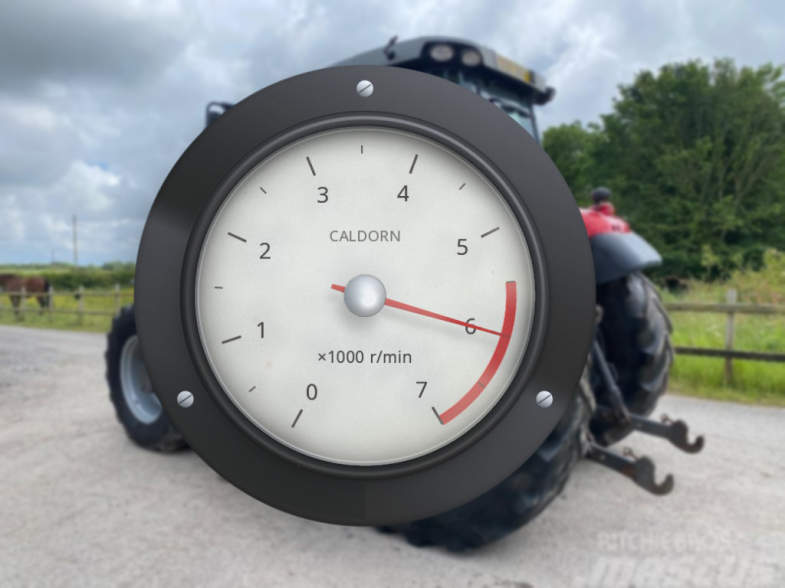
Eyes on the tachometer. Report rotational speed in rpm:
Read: 6000 rpm
